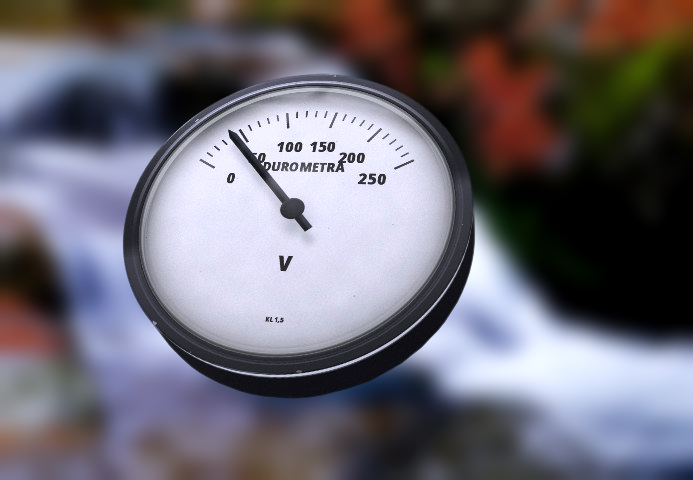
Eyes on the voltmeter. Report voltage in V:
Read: 40 V
